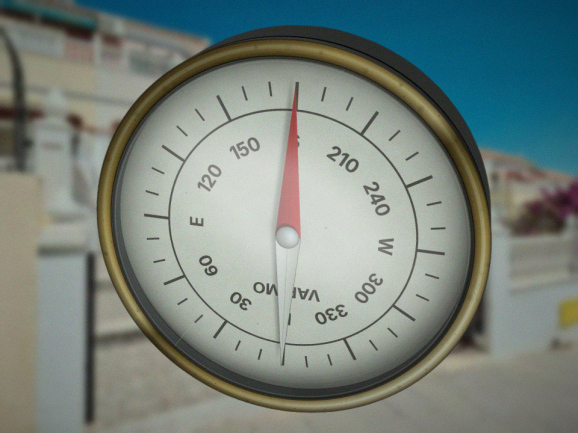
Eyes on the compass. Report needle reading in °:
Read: 180 °
